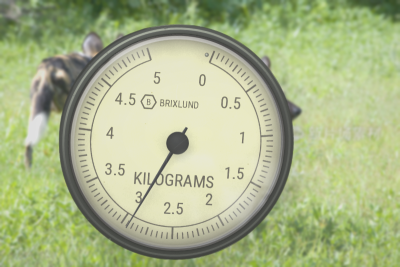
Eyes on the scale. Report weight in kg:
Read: 2.95 kg
